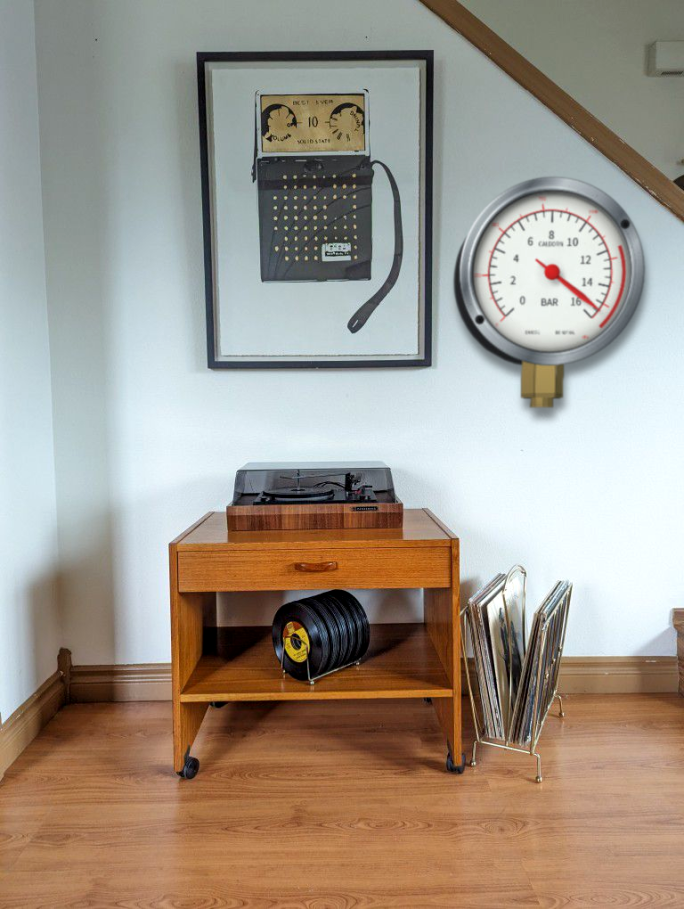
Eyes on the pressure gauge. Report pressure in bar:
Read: 15.5 bar
